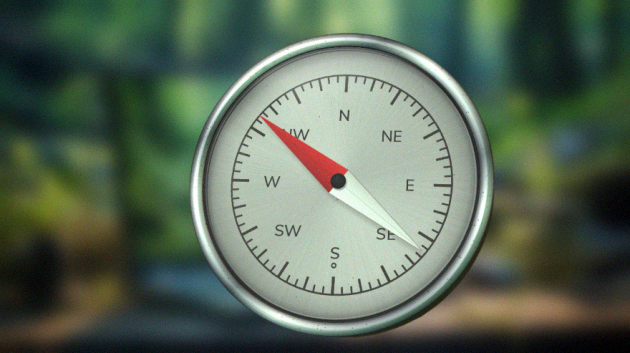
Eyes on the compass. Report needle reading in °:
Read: 307.5 °
